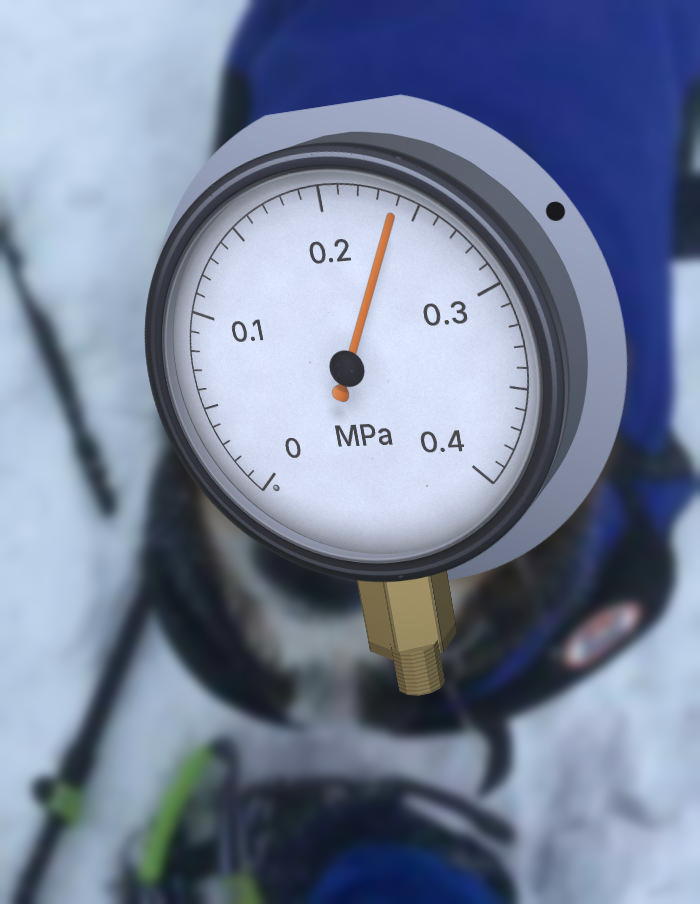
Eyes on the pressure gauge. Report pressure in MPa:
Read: 0.24 MPa
